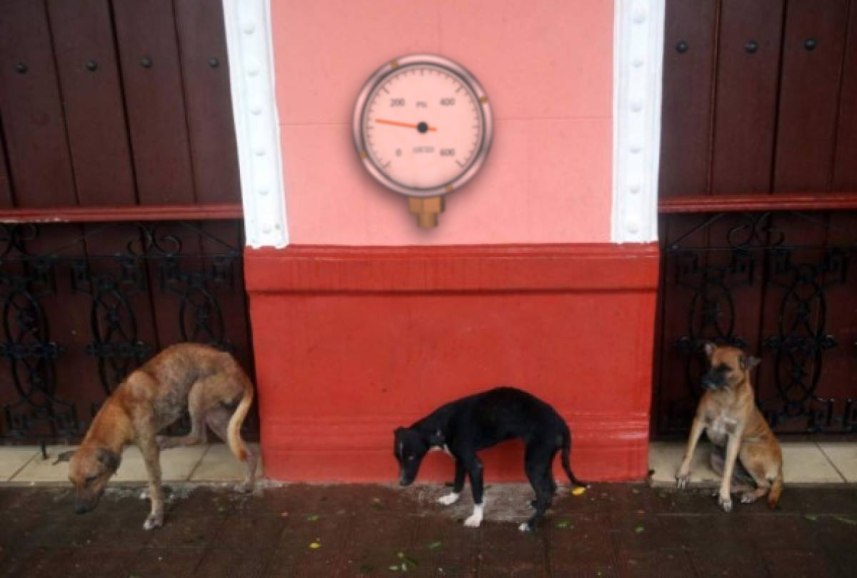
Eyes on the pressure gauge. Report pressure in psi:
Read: 120 psi
